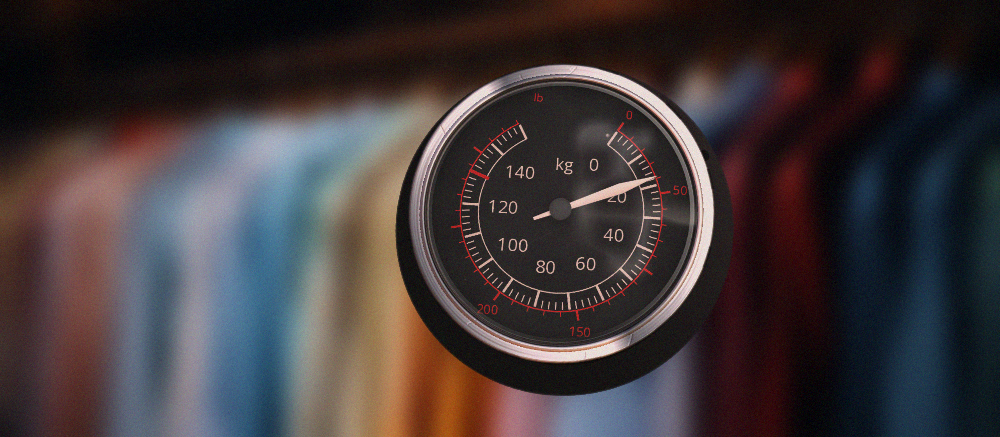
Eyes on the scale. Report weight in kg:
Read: 18 kg
